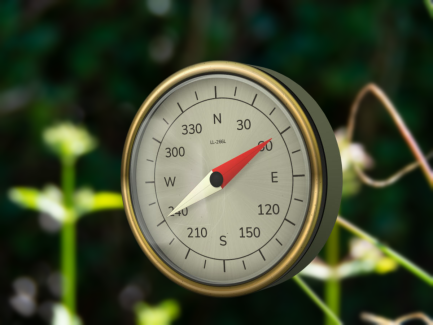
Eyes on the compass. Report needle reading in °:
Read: 60 °
